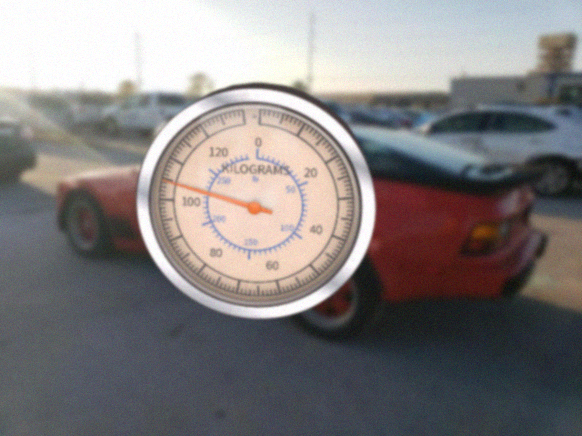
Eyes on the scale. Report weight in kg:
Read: 105 kg
